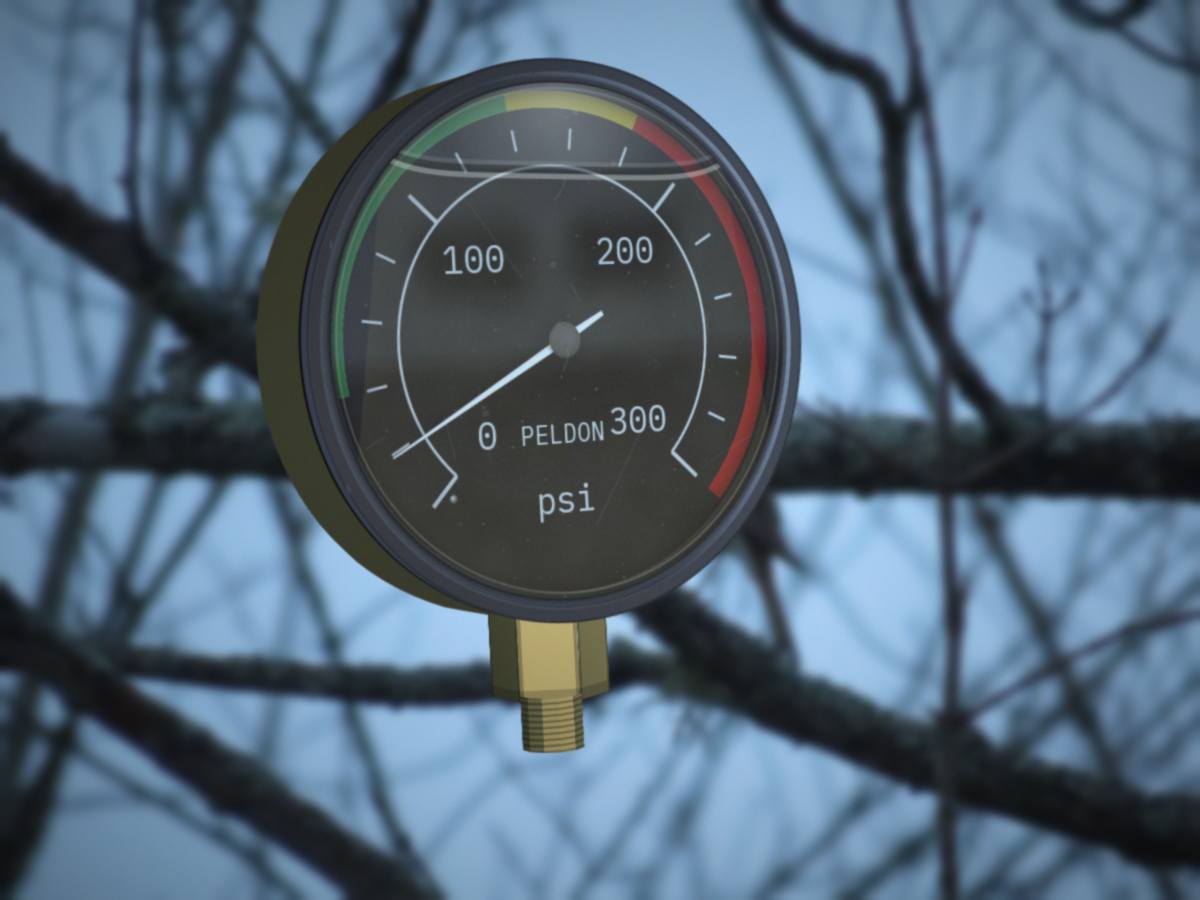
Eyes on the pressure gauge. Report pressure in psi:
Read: 20 psi
